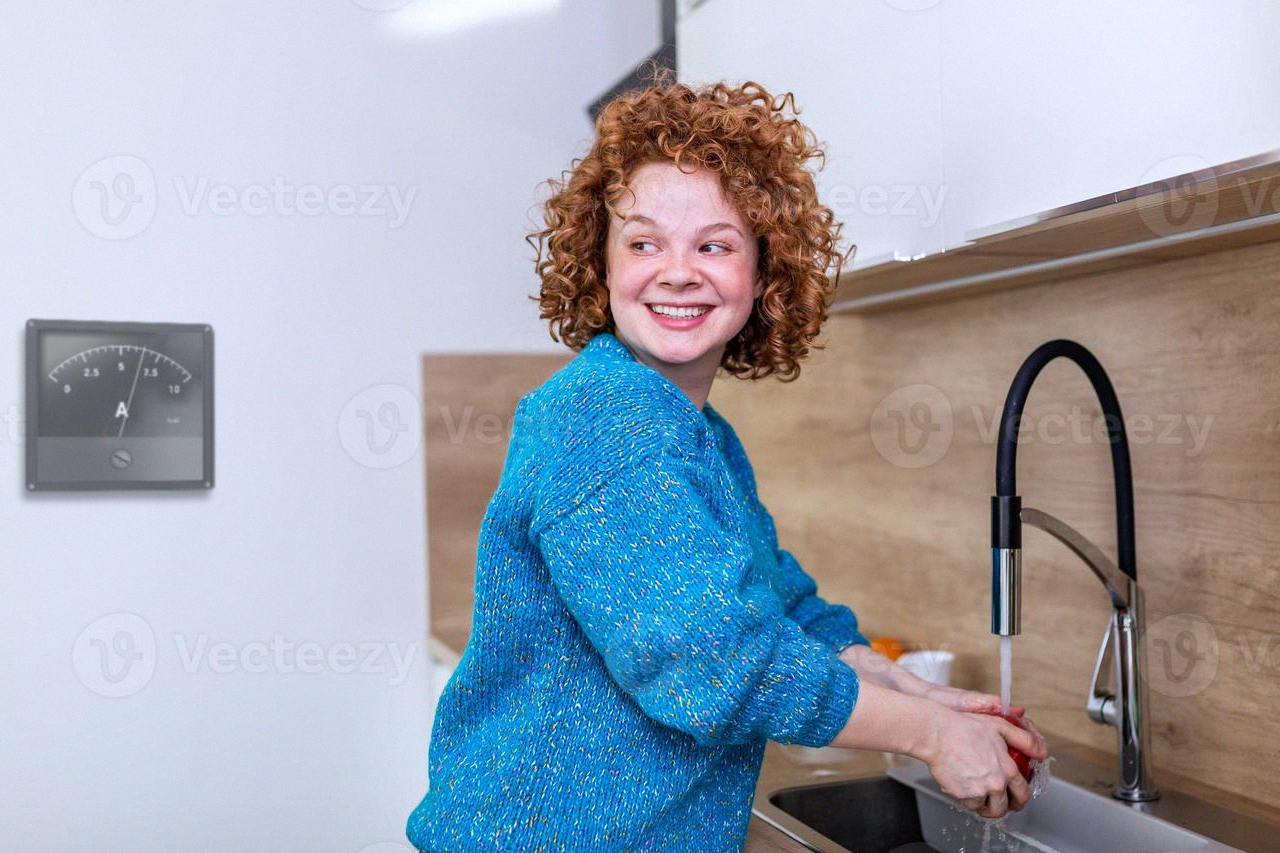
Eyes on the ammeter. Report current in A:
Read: 6.5 A
